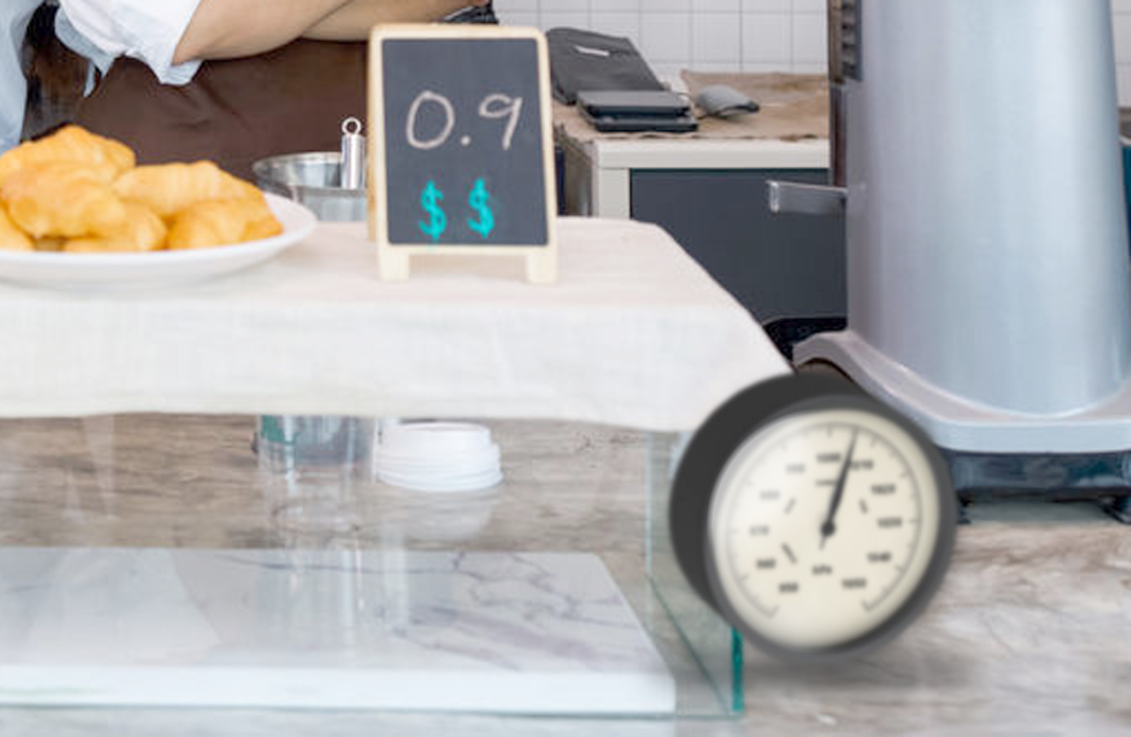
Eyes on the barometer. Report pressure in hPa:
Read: 1005 hPa
